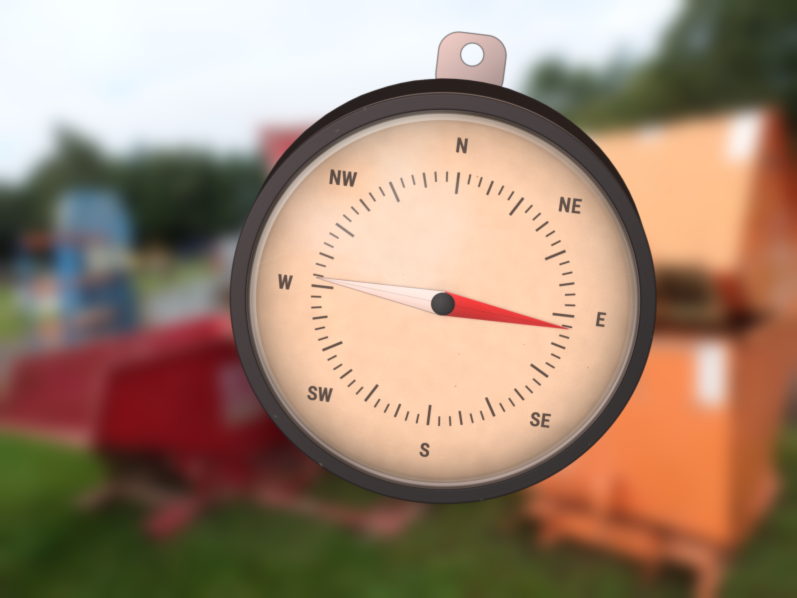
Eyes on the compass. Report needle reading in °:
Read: 95 °
